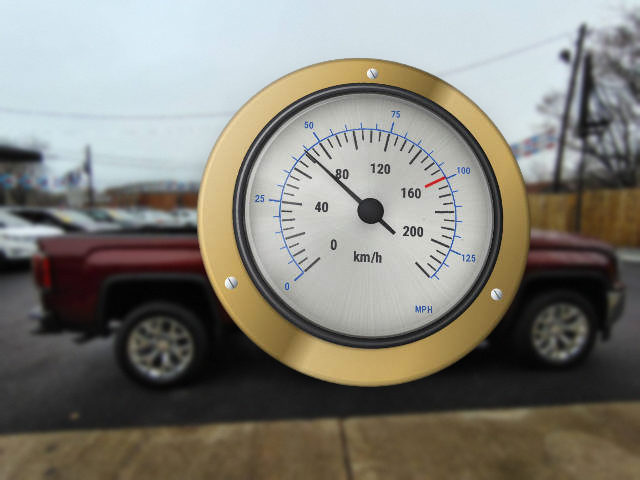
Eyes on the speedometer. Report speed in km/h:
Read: 70 km/h
